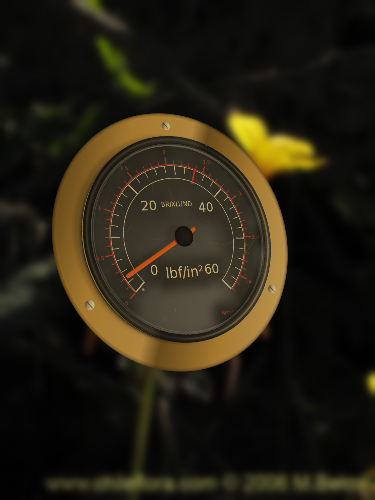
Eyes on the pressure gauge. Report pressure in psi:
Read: 3 psi
